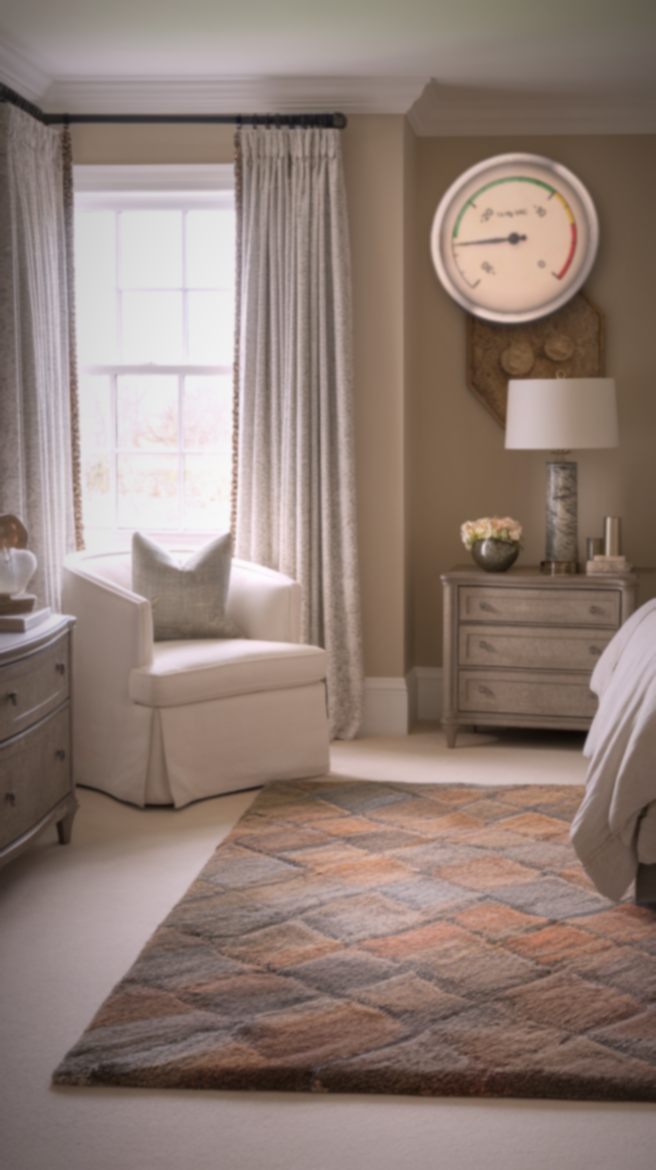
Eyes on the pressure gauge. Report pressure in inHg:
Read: -25 inHg
